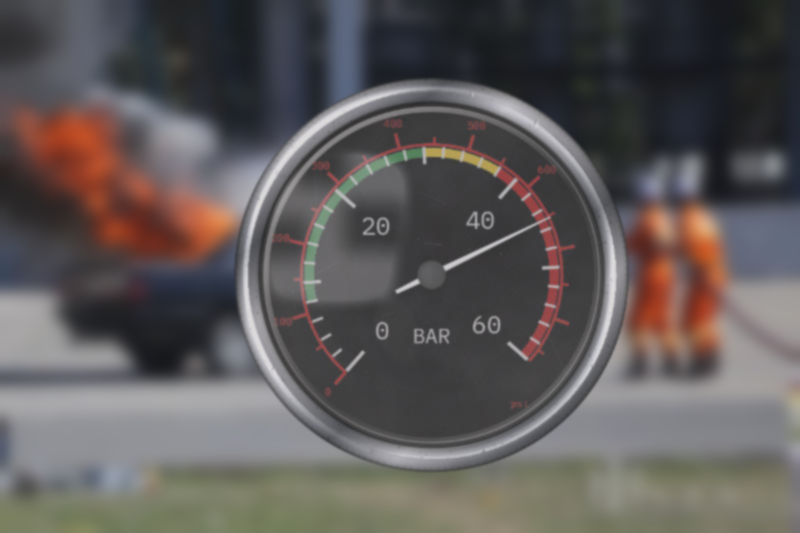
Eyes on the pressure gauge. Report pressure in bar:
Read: 45 bar
